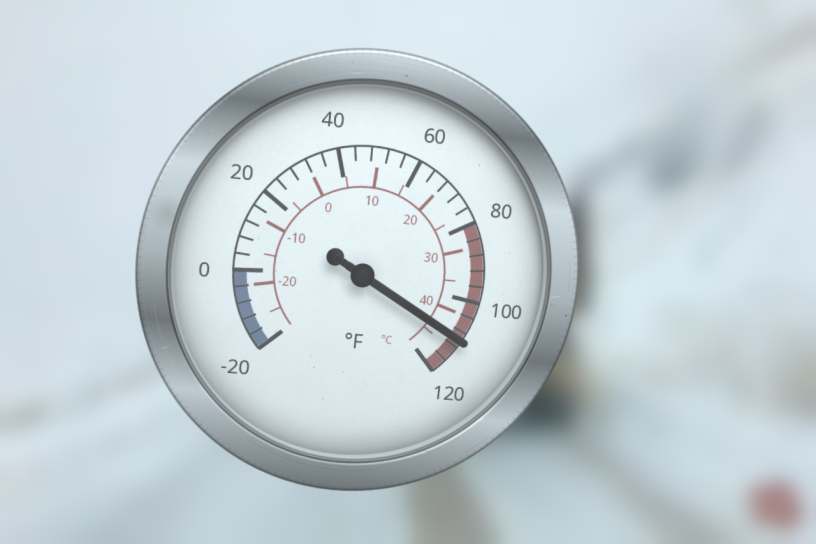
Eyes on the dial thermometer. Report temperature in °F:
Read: 110 °F
